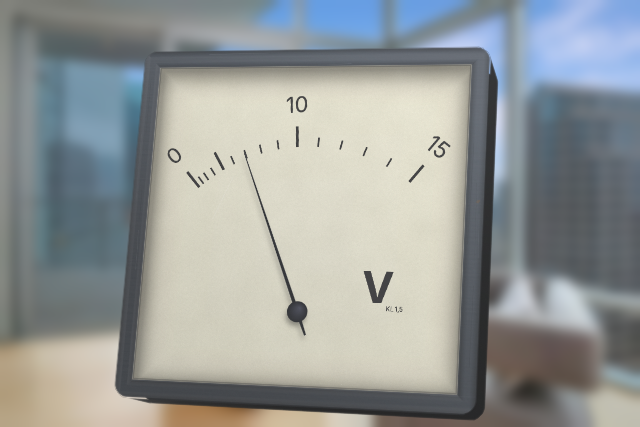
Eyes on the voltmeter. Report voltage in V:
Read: 7 V
